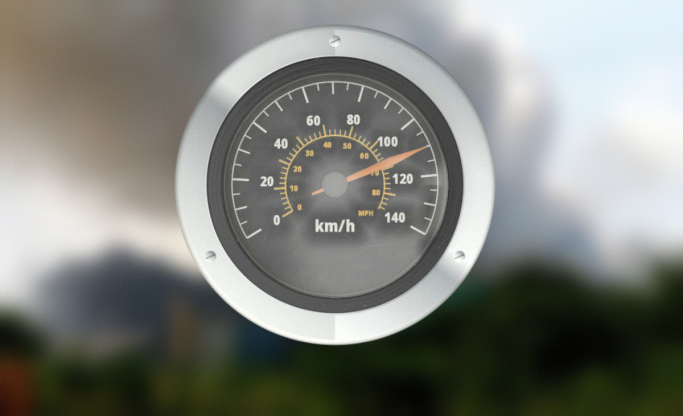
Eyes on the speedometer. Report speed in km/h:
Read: 110 km/h
